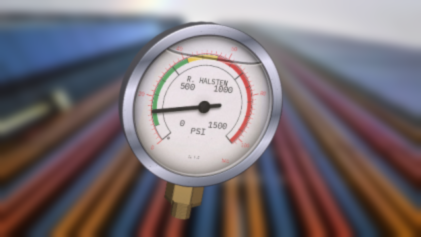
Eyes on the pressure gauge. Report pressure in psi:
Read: 200 psi
